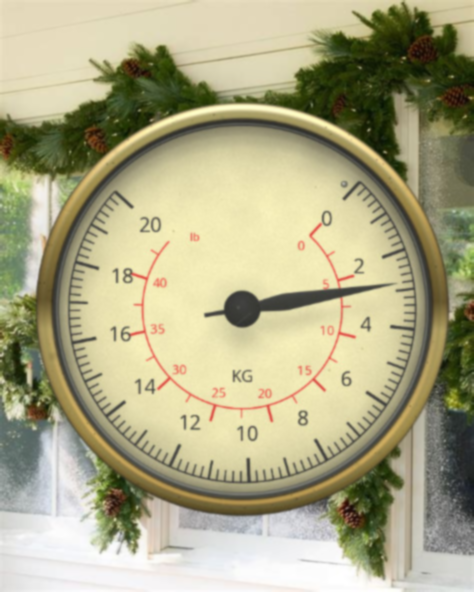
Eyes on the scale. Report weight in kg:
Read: 2.8 kg
